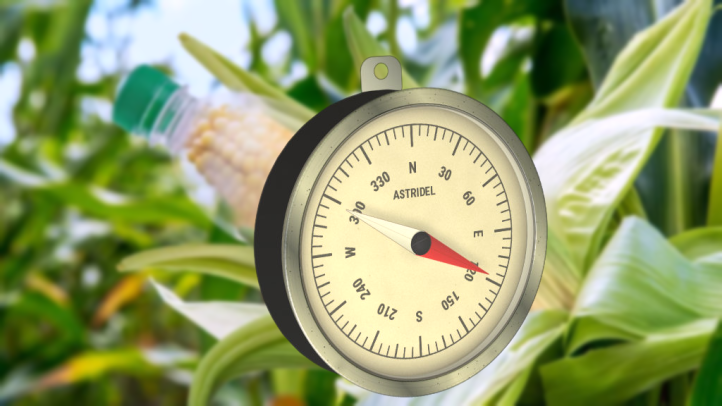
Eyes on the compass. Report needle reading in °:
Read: 117.5 °
